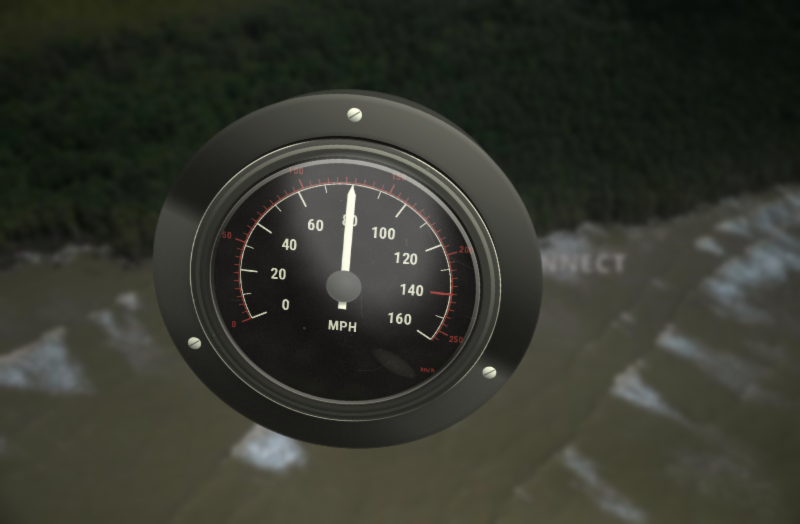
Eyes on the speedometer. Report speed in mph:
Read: 80 mph
